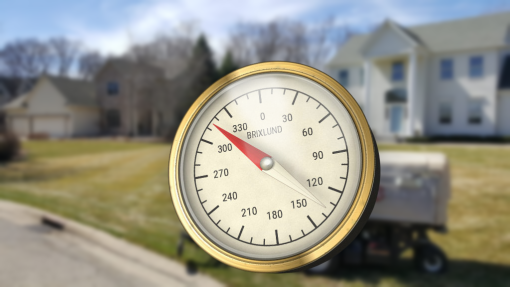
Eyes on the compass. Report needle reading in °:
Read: 315 °
